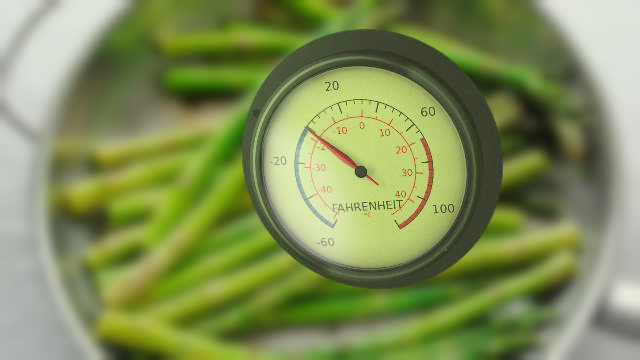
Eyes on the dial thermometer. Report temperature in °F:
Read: 0 °F
